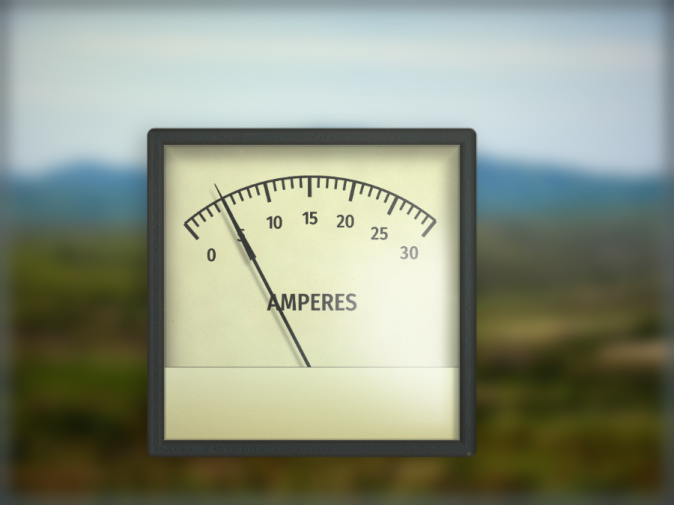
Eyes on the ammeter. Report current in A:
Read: 5 A
